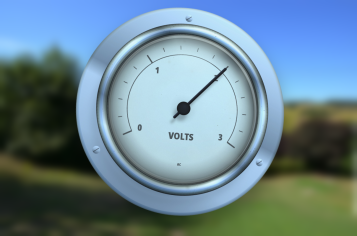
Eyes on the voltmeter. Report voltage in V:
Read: 2 V
